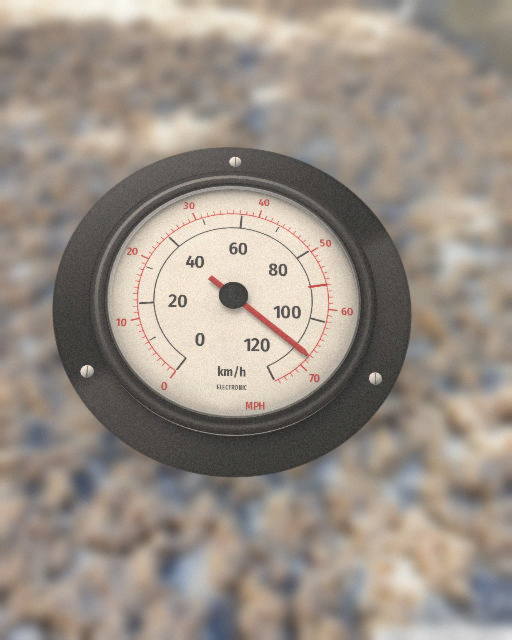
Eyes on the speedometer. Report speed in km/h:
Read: 110 km/h
